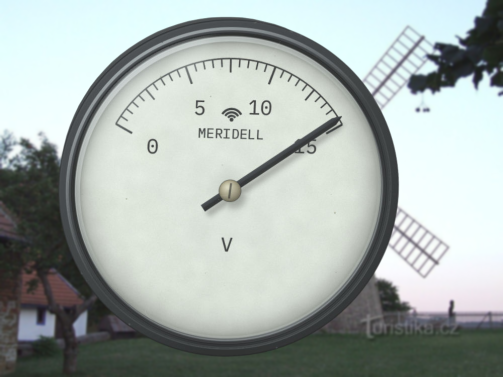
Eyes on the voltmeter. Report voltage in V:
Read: 14.5 V
